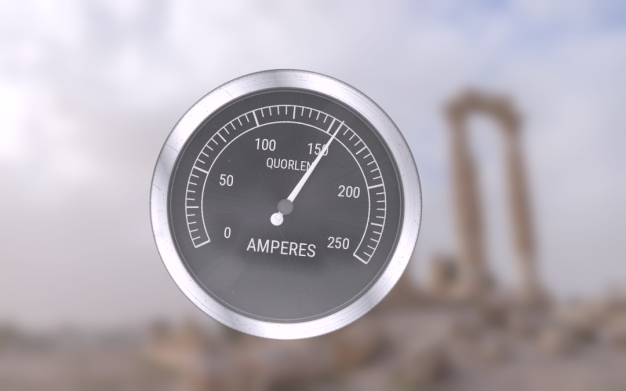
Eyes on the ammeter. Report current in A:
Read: 155 A
